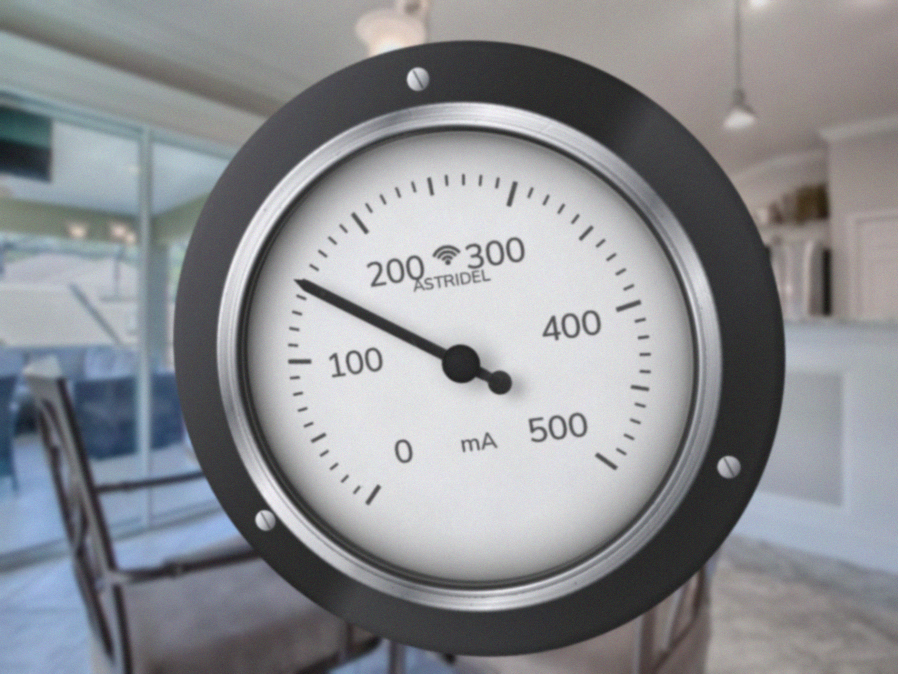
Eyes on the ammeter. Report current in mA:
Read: 150 mA
